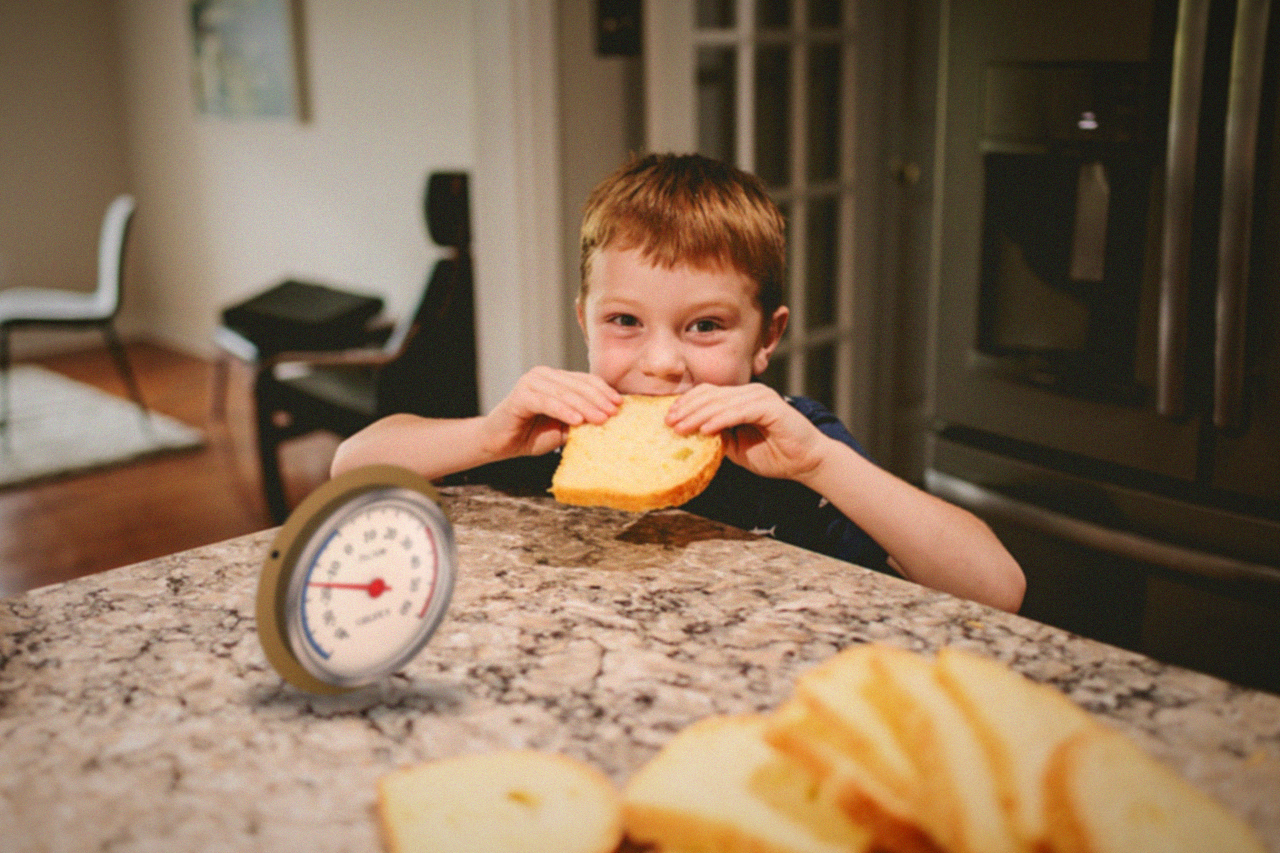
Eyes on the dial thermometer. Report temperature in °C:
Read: -15 °C
